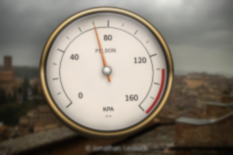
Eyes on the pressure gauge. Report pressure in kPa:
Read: 70 kPa
